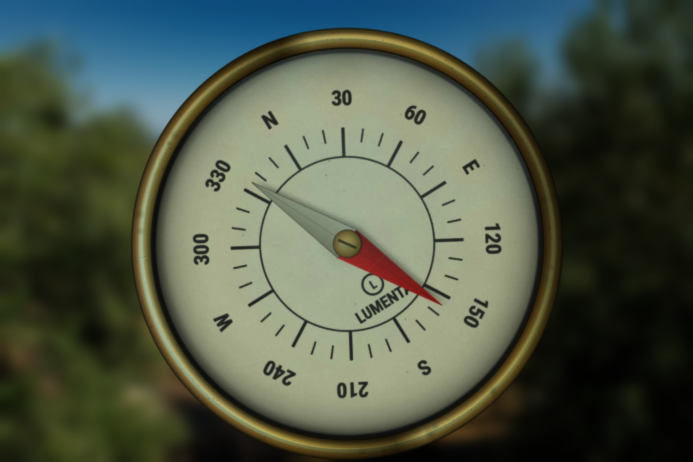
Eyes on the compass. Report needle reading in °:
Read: 155 °
